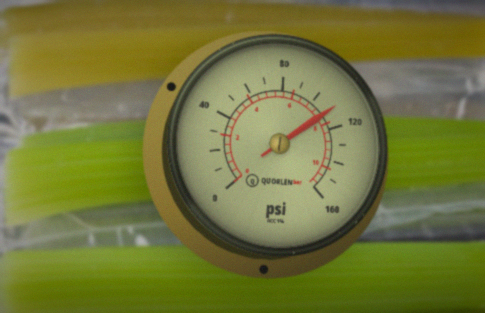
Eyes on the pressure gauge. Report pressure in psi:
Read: 110 psi
